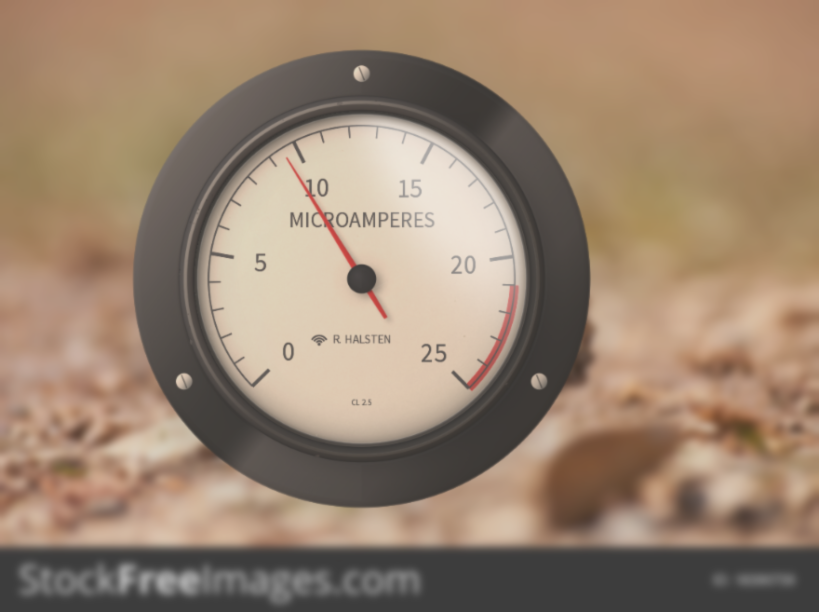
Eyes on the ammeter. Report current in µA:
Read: 9.5 µA
